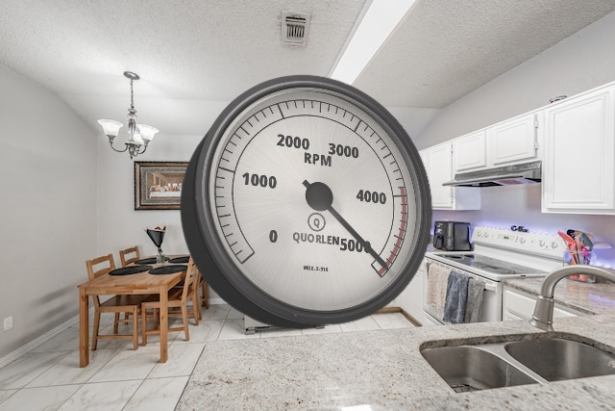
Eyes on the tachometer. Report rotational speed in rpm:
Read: 4900 rpm
